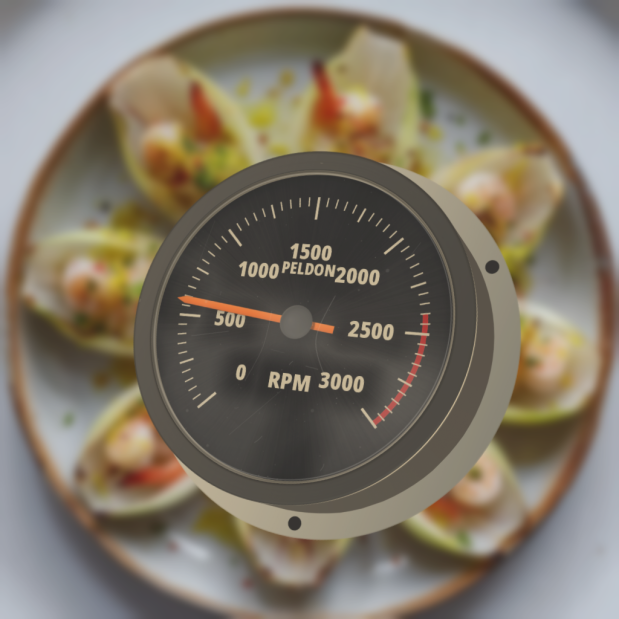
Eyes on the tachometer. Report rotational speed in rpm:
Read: 575 rpm
